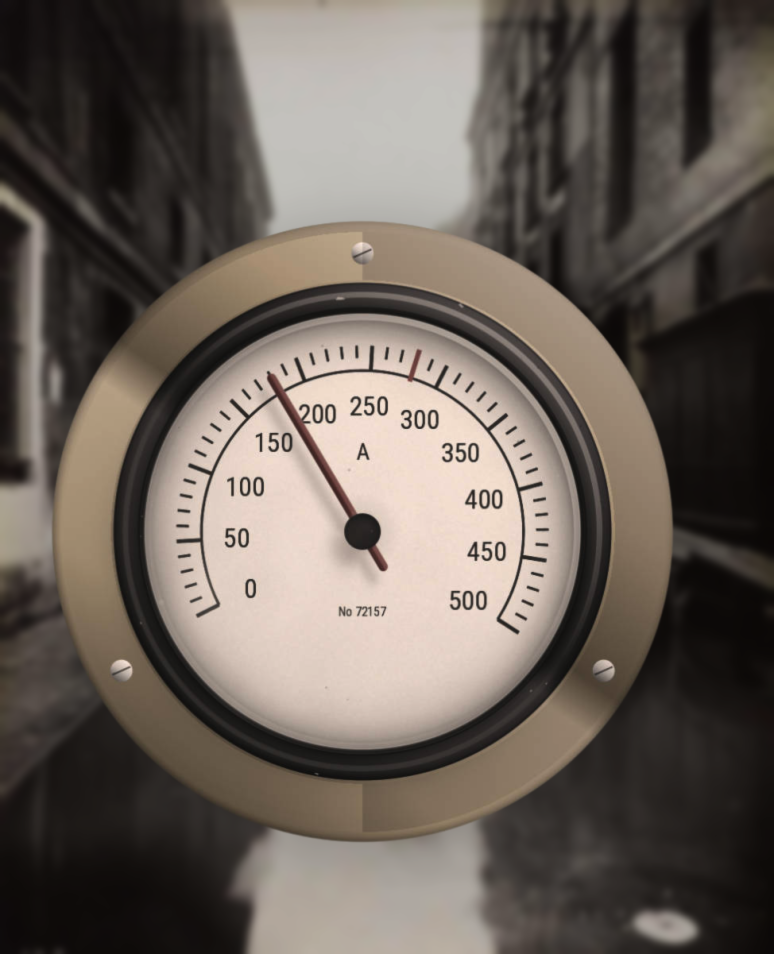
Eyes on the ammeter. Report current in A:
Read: 180 A
